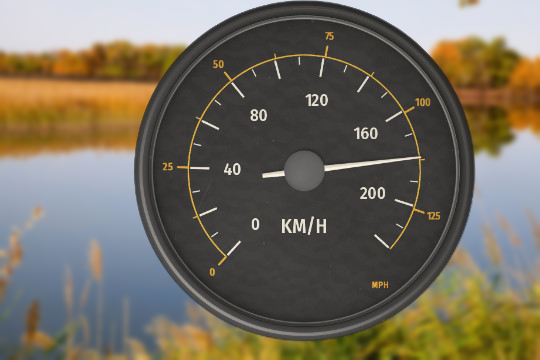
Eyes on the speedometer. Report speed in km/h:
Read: 180 km/h
